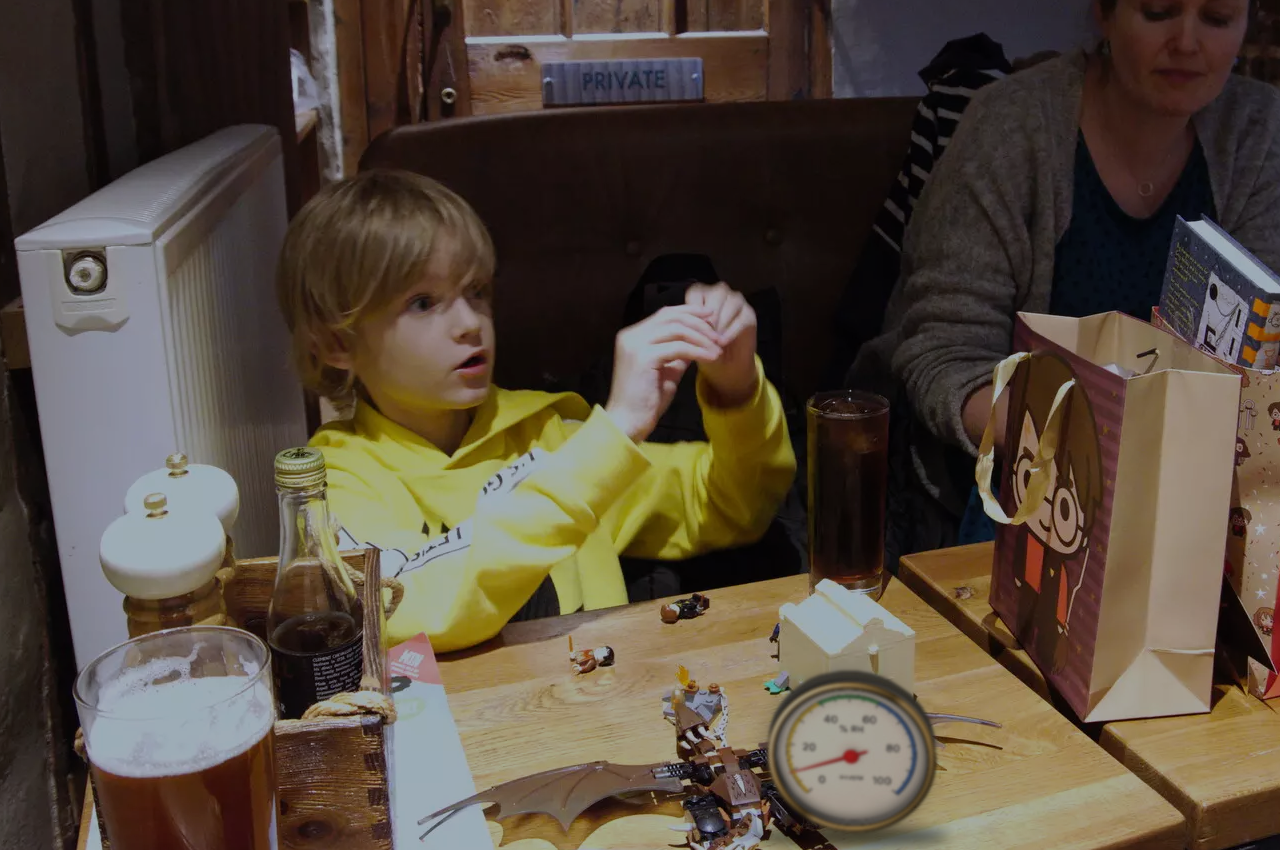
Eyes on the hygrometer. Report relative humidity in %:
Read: 10 %
